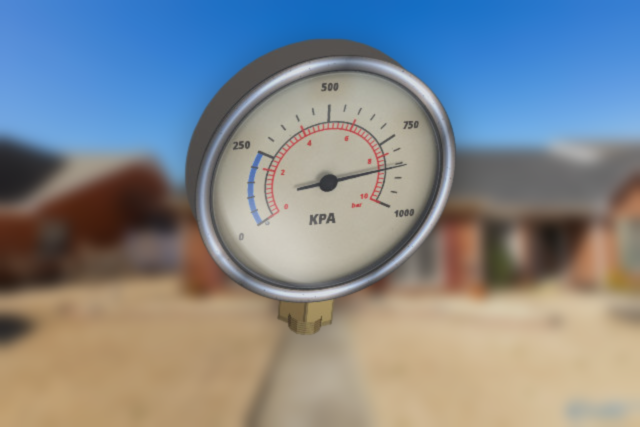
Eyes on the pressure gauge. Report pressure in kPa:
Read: 850 kPa
